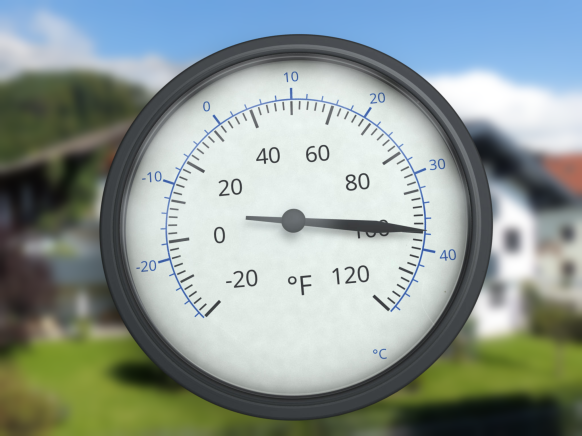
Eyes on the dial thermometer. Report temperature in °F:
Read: 100 °F
